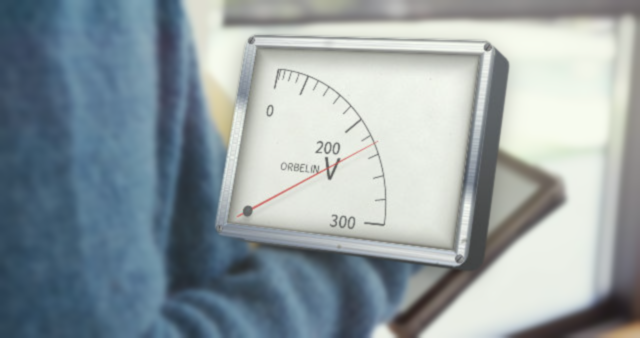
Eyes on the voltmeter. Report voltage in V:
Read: 230 V
